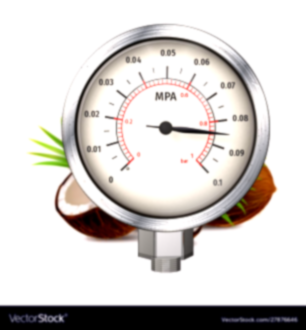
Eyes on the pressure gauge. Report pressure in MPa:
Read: 0.085 MPa
